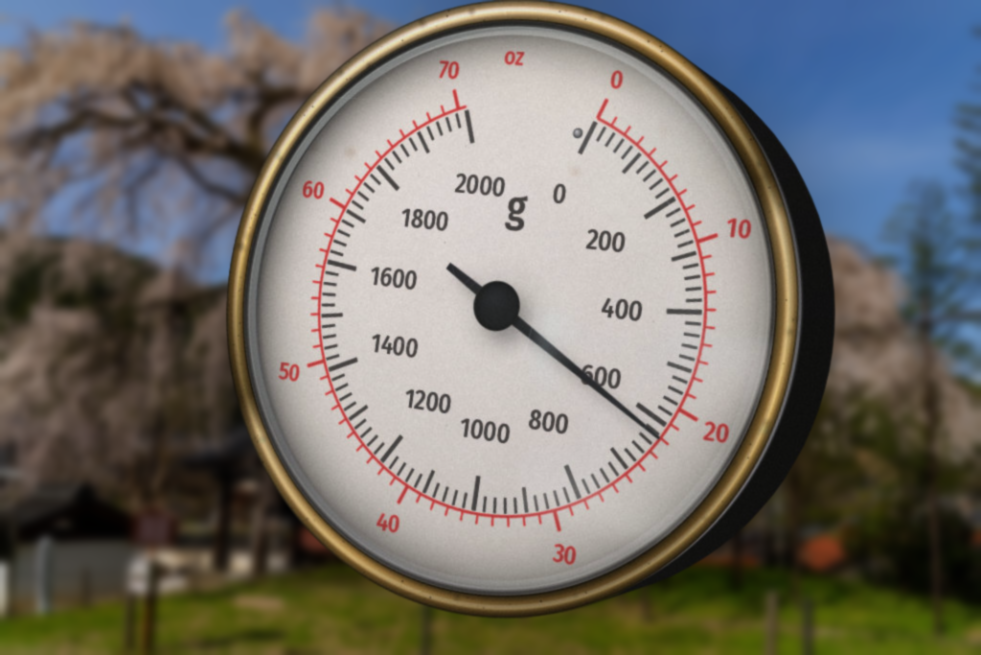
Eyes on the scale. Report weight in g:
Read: 620 g
